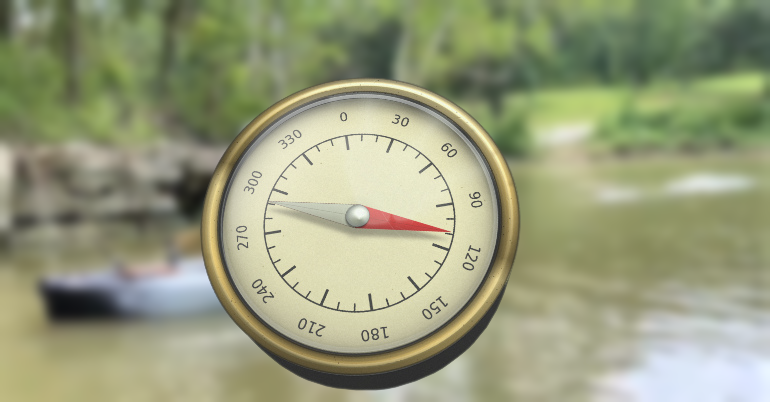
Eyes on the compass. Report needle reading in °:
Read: 110 °
